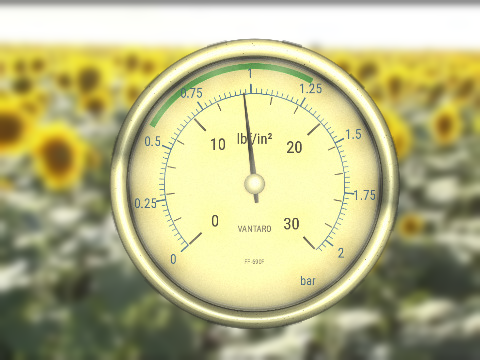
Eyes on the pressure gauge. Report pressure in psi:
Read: 14 psi
